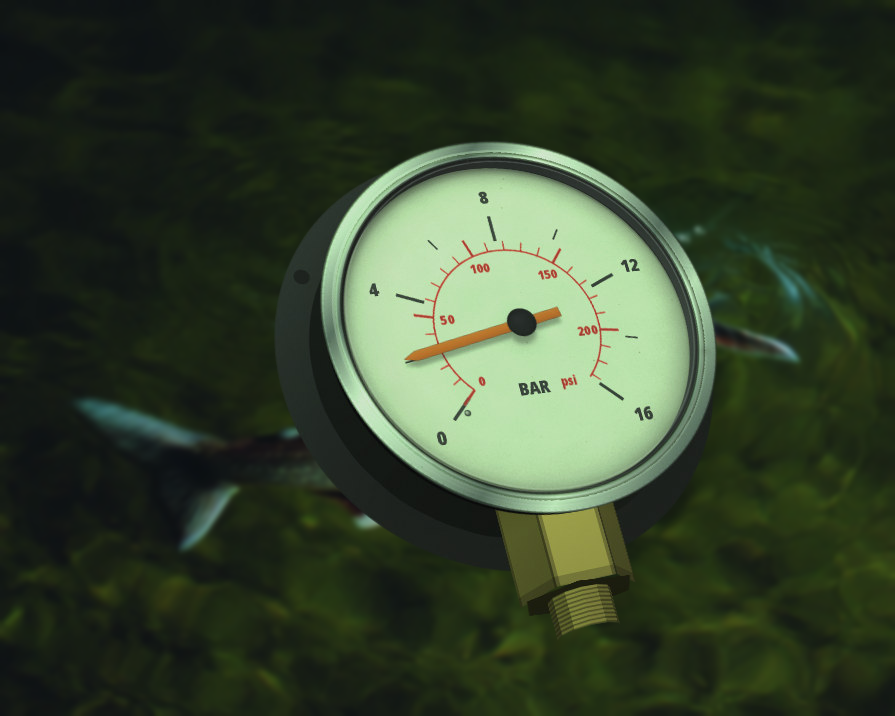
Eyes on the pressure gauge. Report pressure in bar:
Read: 2 bar
